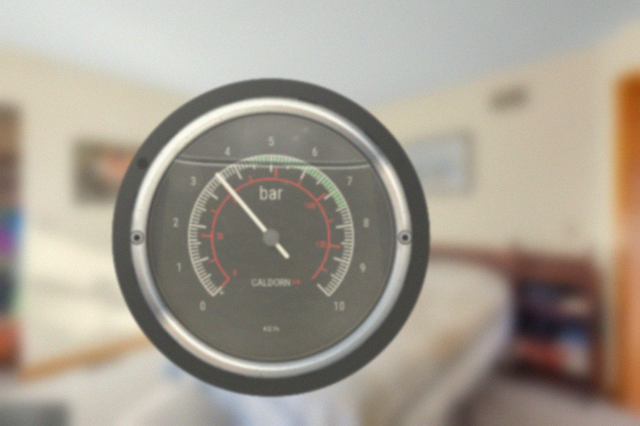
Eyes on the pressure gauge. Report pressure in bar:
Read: 3.5 bar
